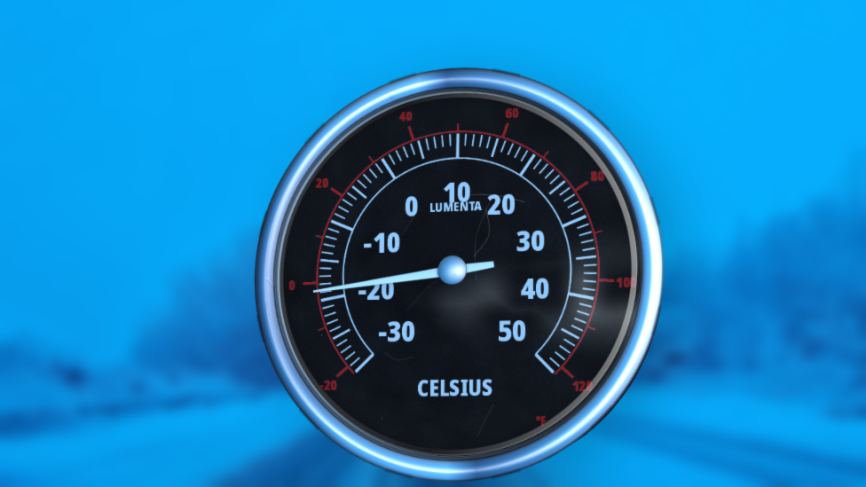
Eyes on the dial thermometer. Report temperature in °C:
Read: -19 °C
